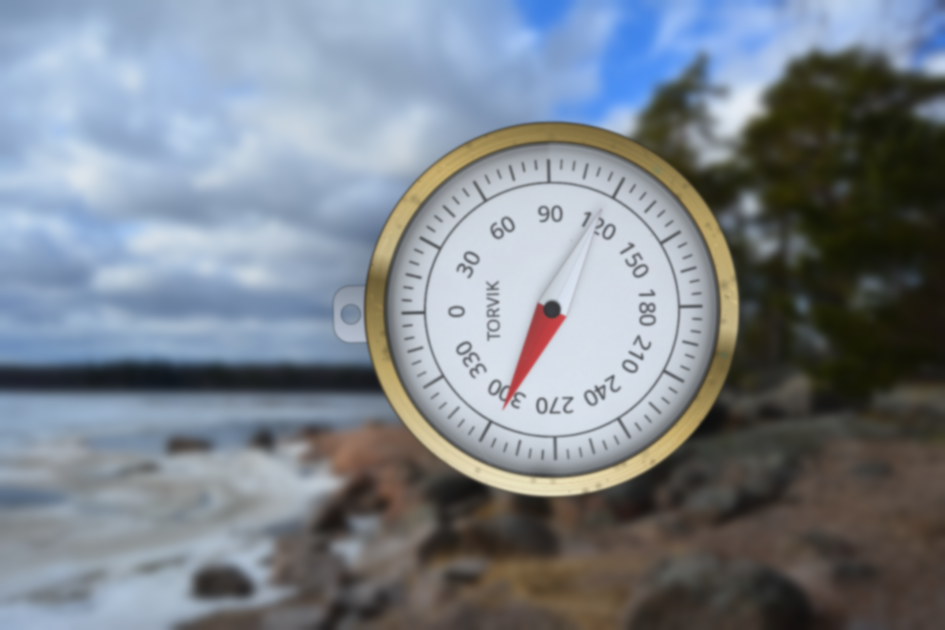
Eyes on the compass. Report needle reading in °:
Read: 297.5 °
